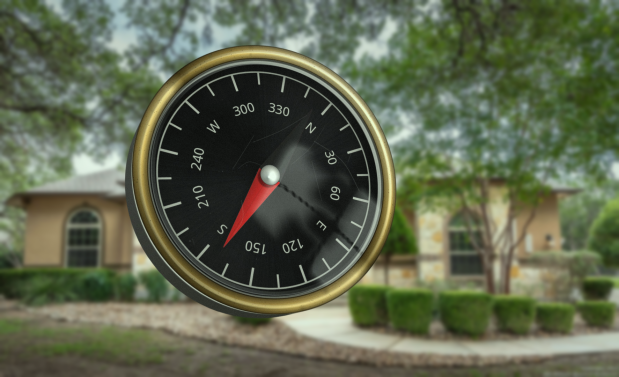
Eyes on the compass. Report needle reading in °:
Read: 172.5 °
